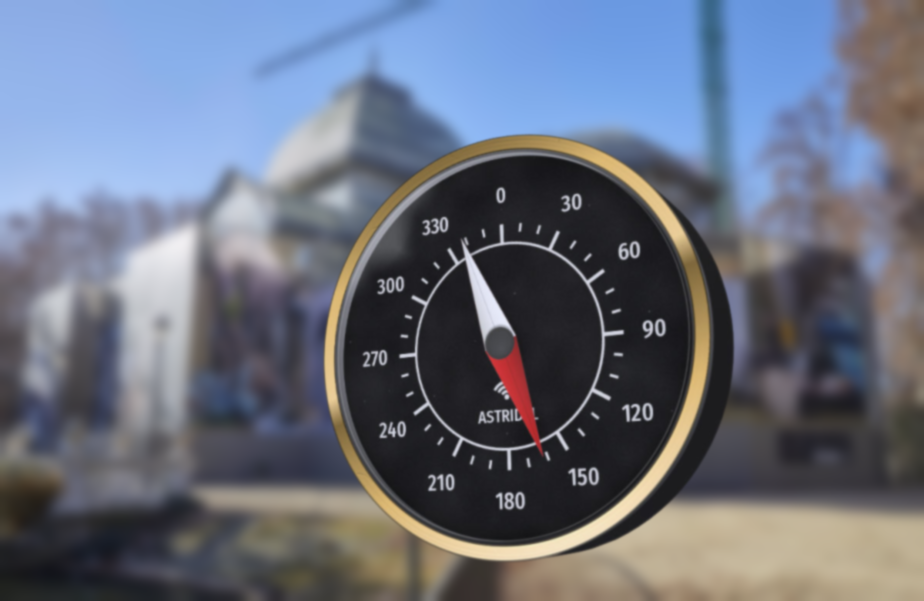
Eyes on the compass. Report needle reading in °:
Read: 160 °
